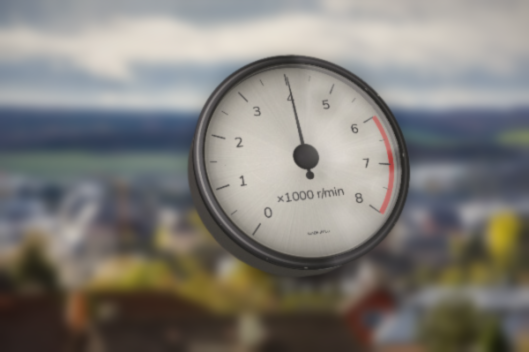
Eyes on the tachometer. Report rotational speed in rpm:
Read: 4000 rpm
